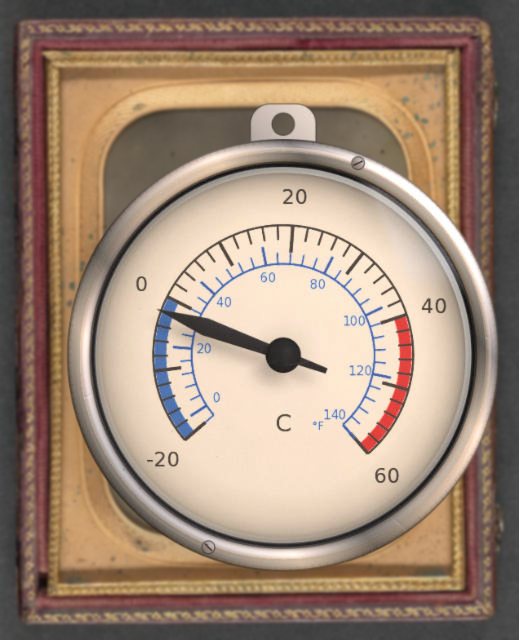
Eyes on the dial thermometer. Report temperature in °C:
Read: -2 °C
